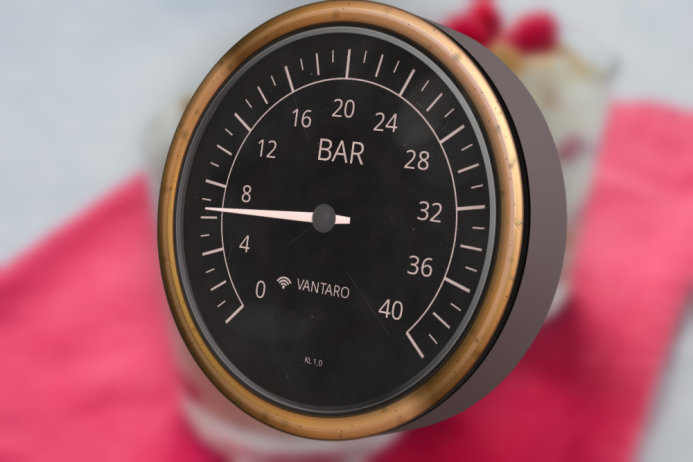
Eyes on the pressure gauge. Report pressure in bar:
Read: 6.5 bar
